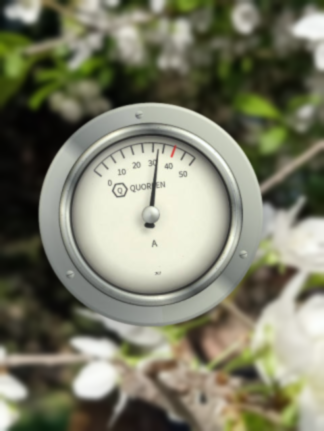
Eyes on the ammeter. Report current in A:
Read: 32.5 A
